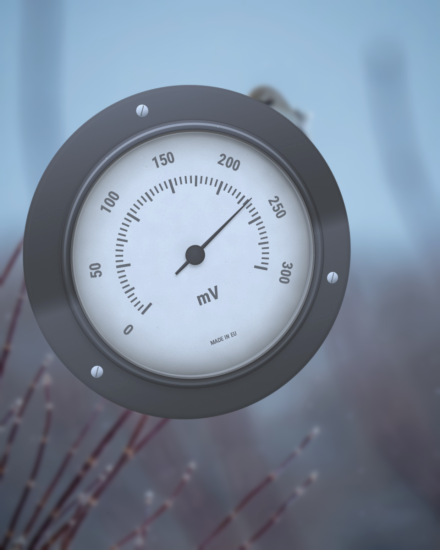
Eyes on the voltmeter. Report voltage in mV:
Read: 230 mV
